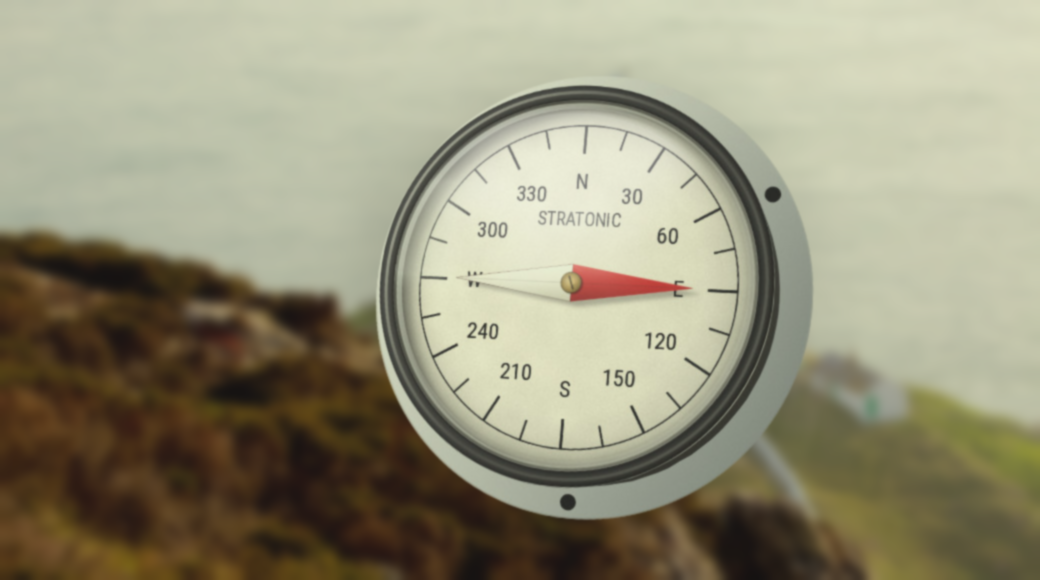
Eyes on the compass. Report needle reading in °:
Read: 90 °
